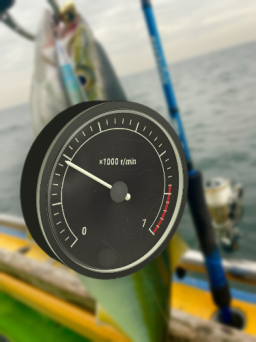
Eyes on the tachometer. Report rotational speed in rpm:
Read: 1900 rpm
